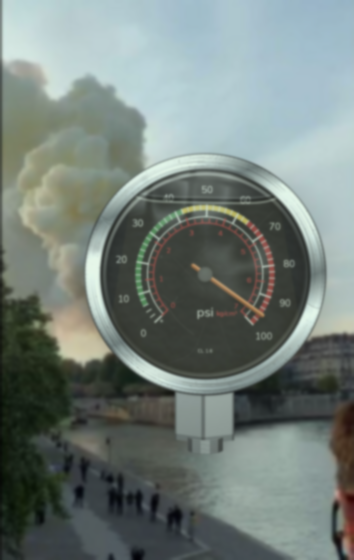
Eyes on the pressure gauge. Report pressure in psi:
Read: 96 psi
